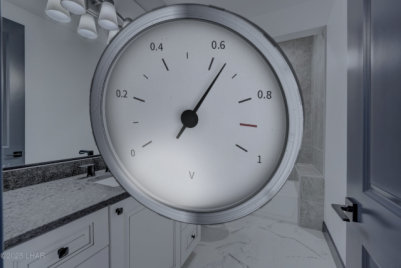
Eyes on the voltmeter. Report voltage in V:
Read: 0.65 V
